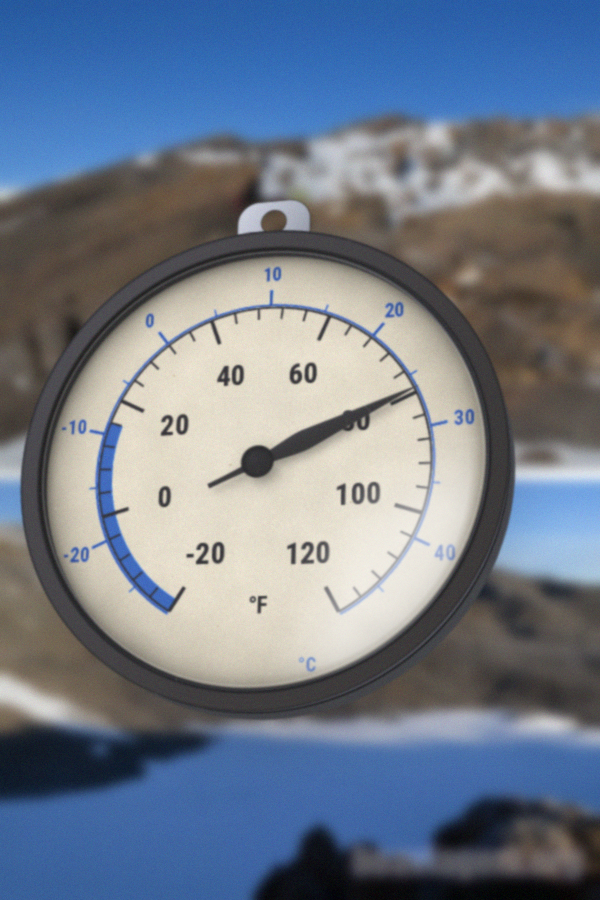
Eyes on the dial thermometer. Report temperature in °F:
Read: 80 °F
